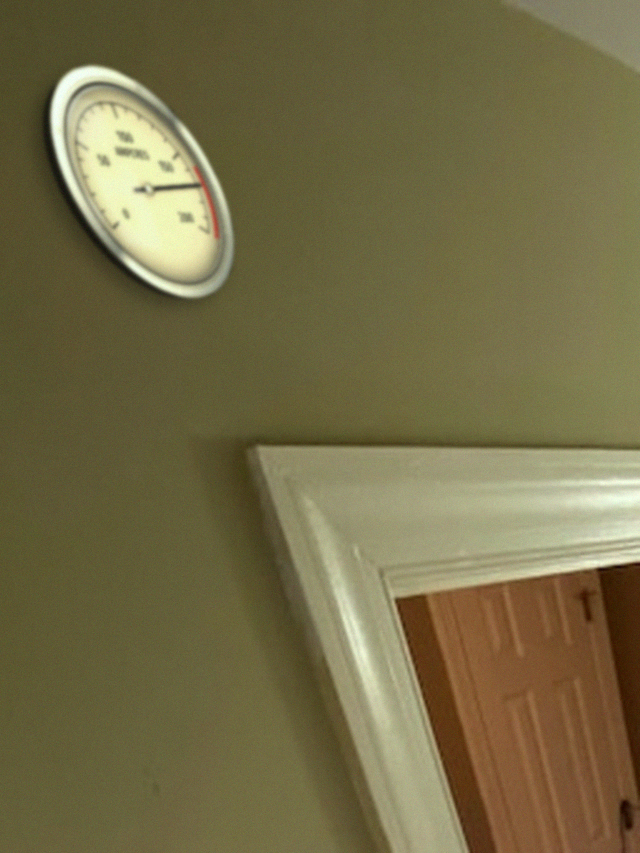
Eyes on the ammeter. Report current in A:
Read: 170 A
